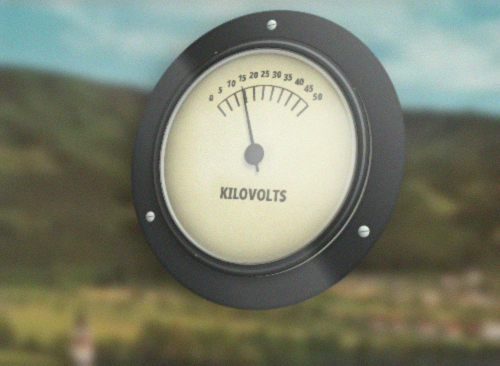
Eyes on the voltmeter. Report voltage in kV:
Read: 15 kV
